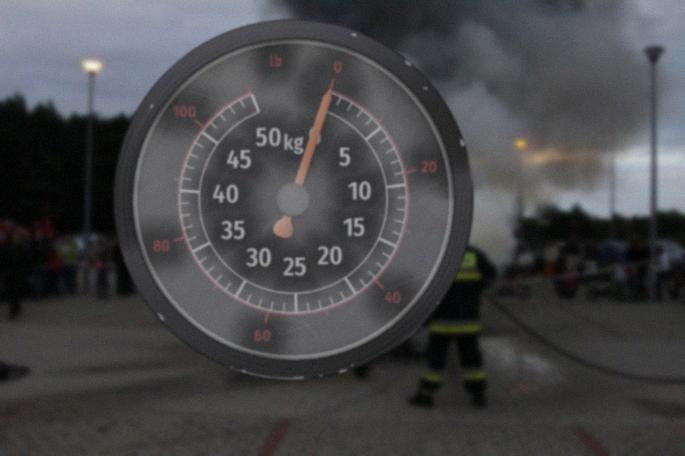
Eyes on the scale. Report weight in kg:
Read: 0 kg
